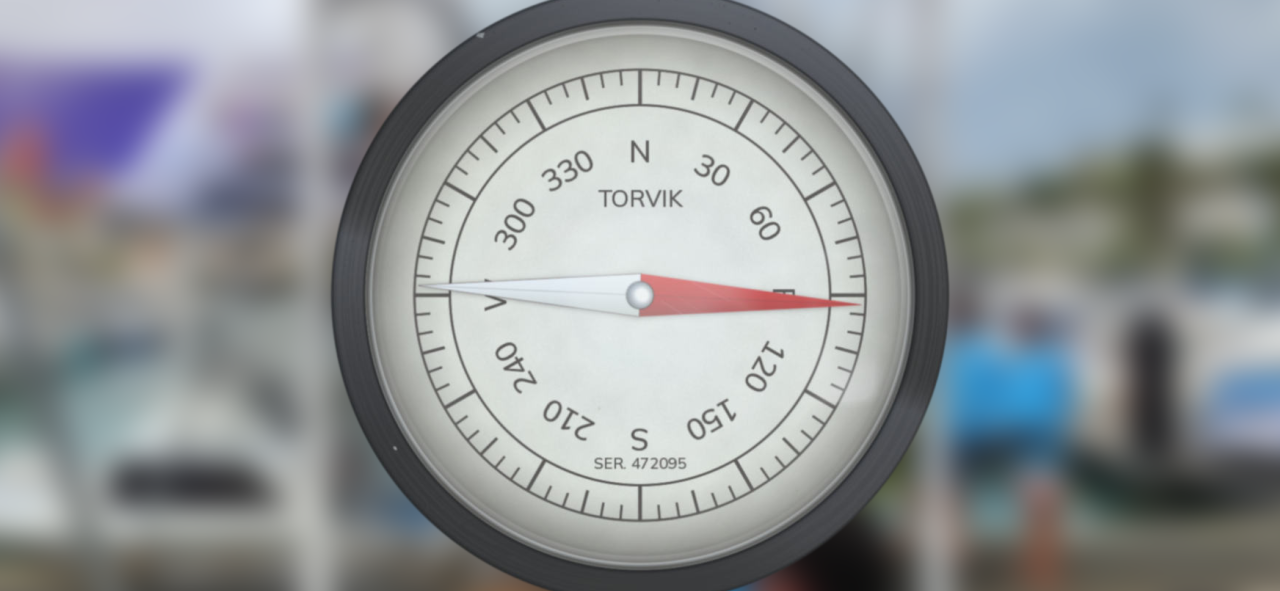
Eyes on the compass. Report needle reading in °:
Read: 92.5 °
